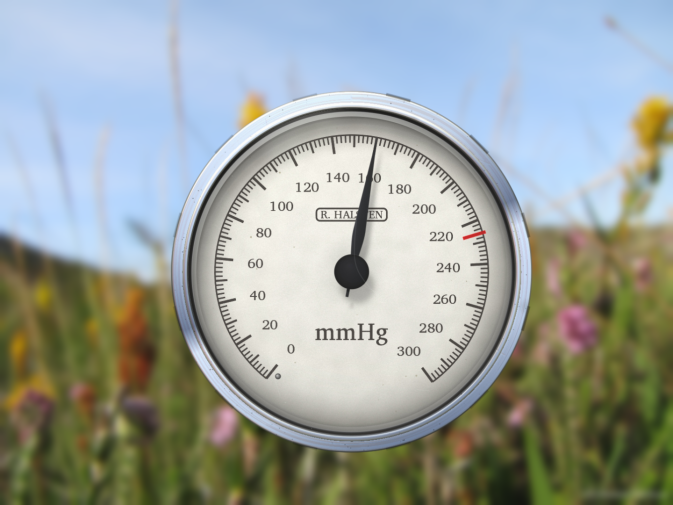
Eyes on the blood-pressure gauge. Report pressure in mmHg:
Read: 160 mmHg
